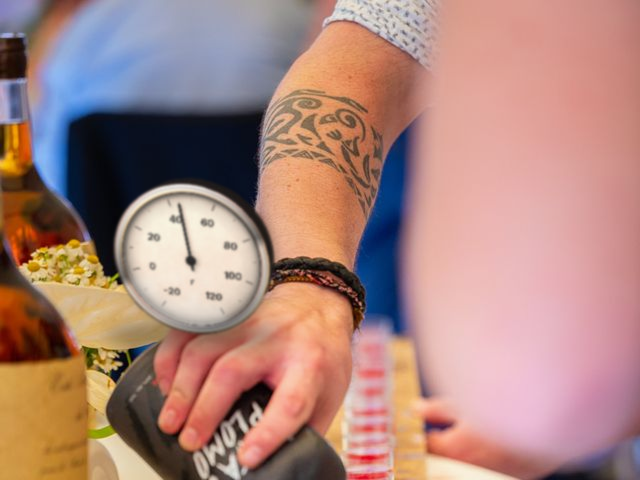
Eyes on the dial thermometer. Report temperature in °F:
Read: 45 °F
